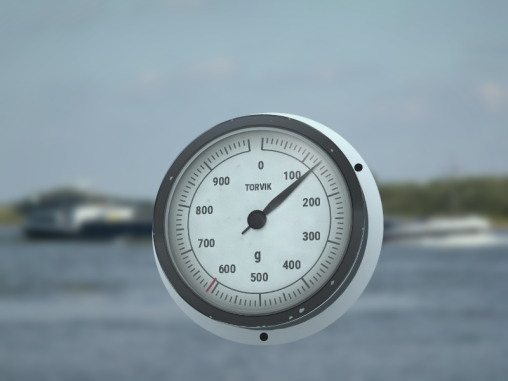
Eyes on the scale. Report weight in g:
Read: 130 g
